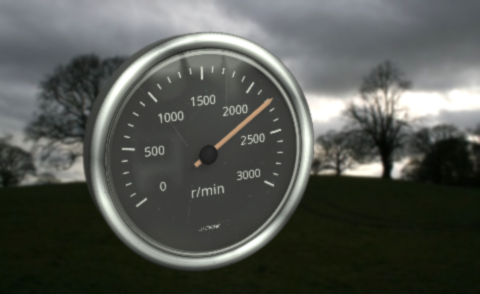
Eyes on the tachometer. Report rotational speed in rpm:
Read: 2200 rpm
